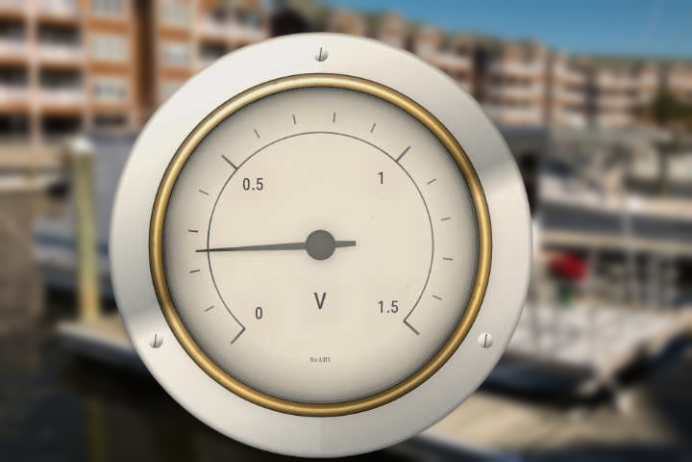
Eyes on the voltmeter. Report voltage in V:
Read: 0.25 V
